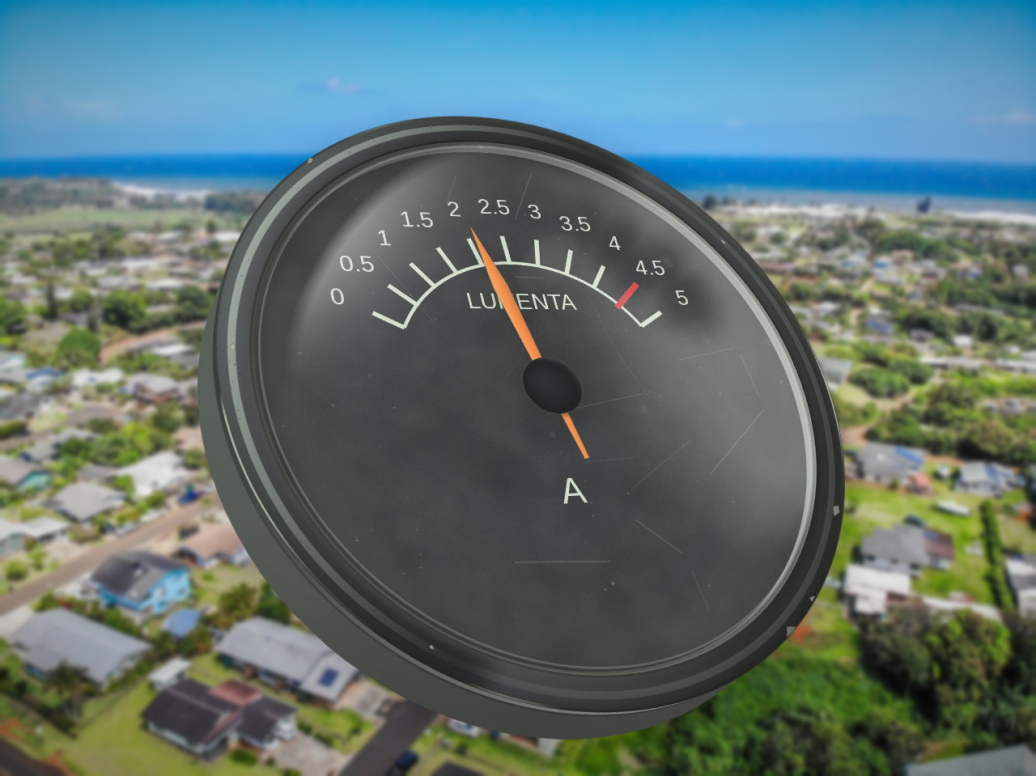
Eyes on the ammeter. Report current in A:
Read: 2 A
